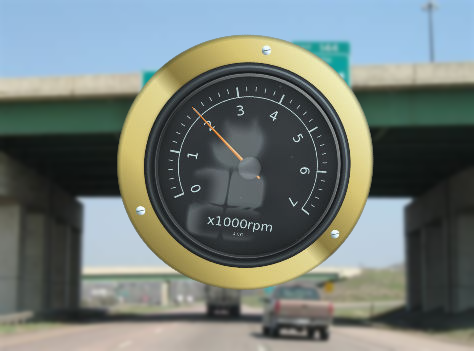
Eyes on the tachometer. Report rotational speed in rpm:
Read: 2000 rpm
